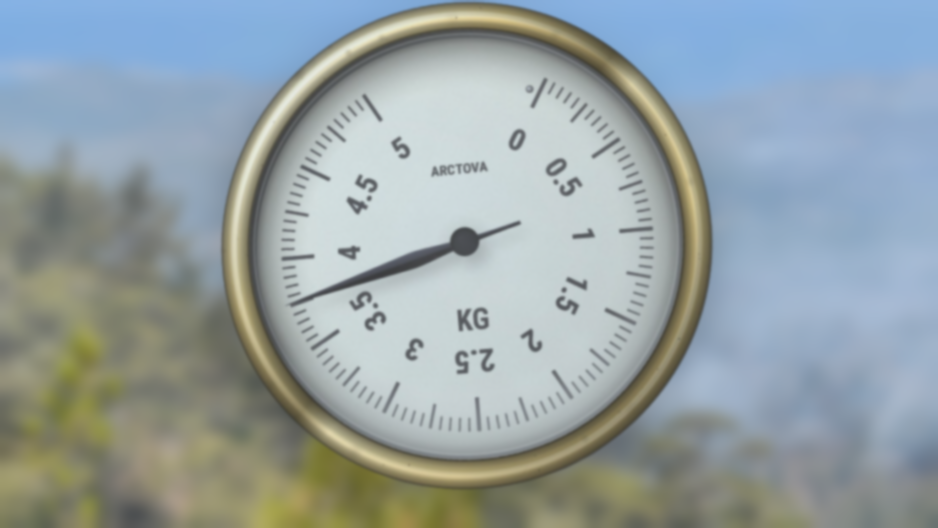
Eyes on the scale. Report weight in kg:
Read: 3.75 kg
